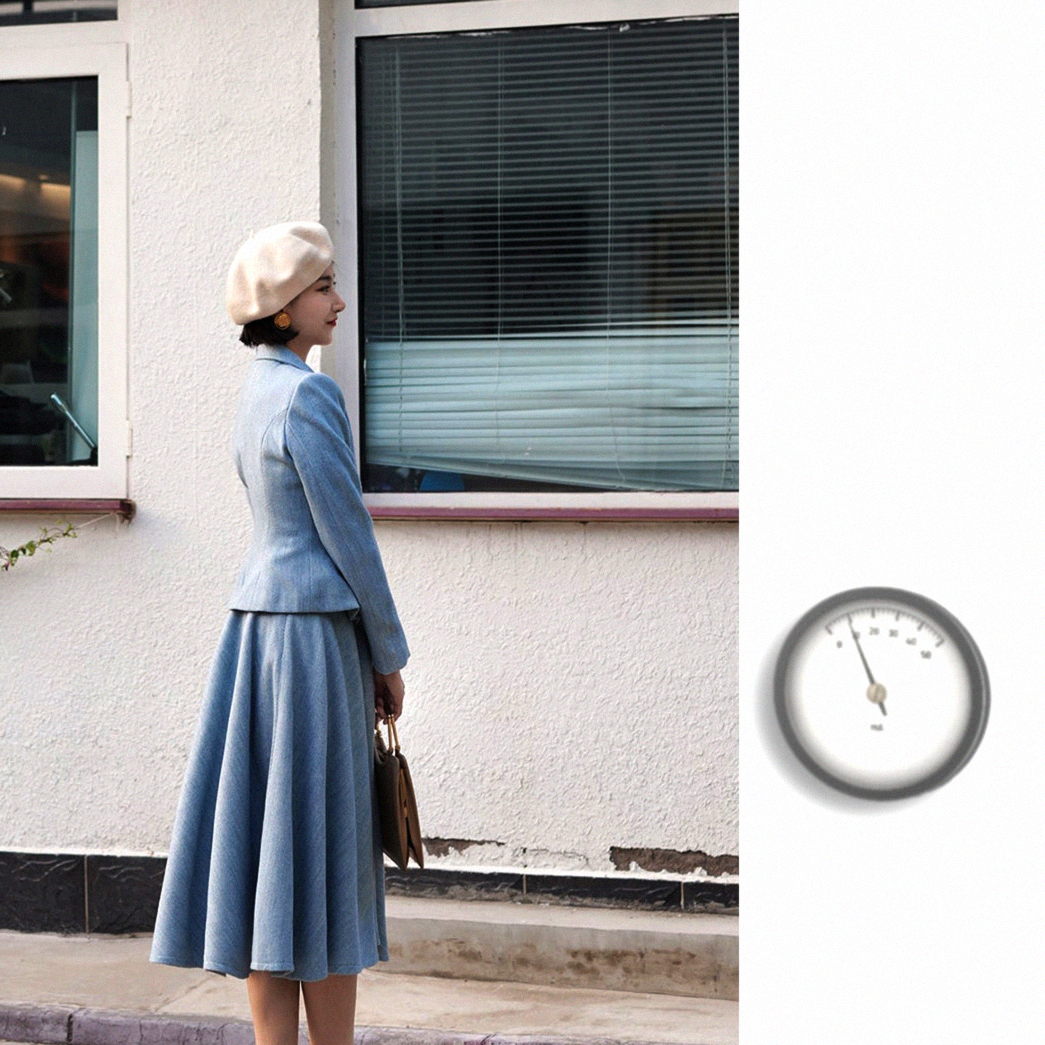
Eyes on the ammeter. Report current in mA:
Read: 10 mA
